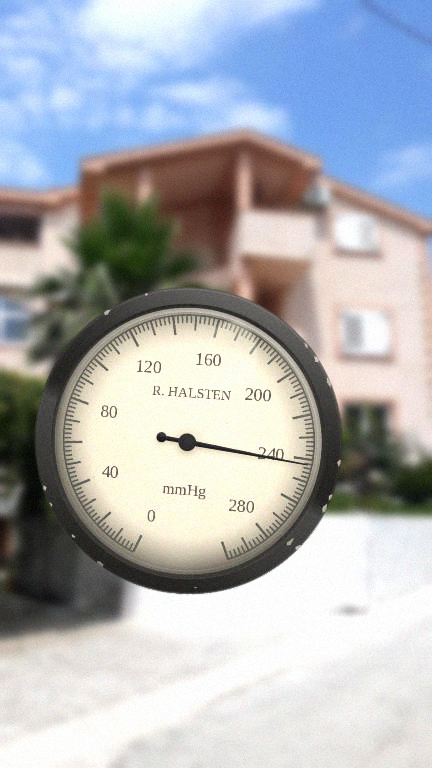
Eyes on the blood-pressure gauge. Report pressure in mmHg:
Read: 242 mmHg
